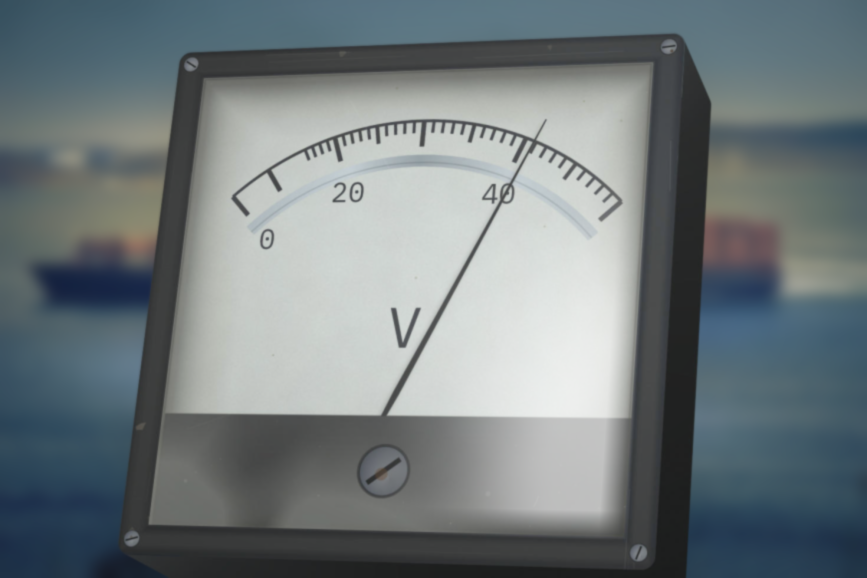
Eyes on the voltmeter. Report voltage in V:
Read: 41 V
